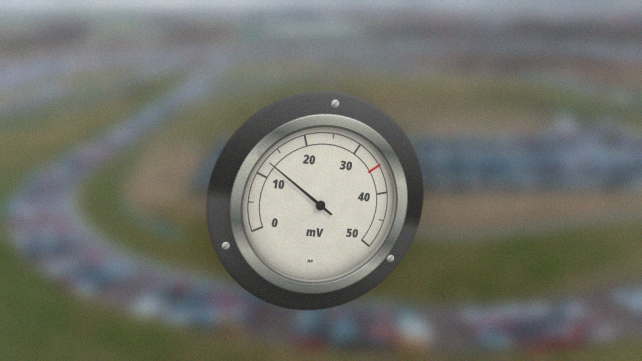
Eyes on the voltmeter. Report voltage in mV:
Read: 12.5 mV
